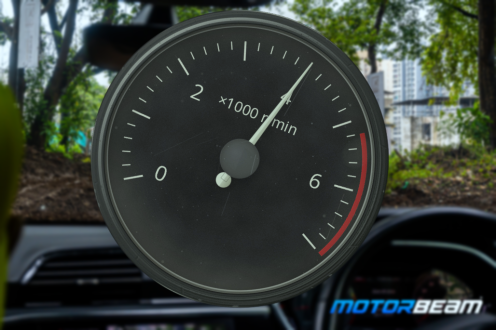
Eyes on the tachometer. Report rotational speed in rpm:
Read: 4000 rpm
